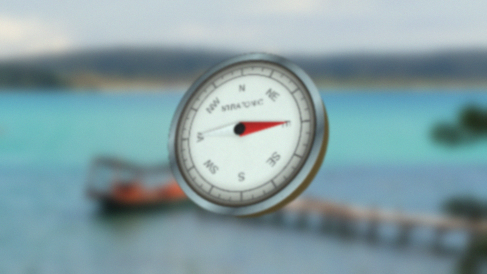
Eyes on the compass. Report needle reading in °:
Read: 90 °
